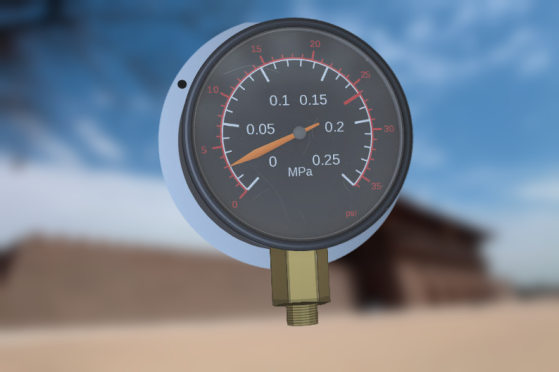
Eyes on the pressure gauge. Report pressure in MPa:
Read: 0.02 MPa
